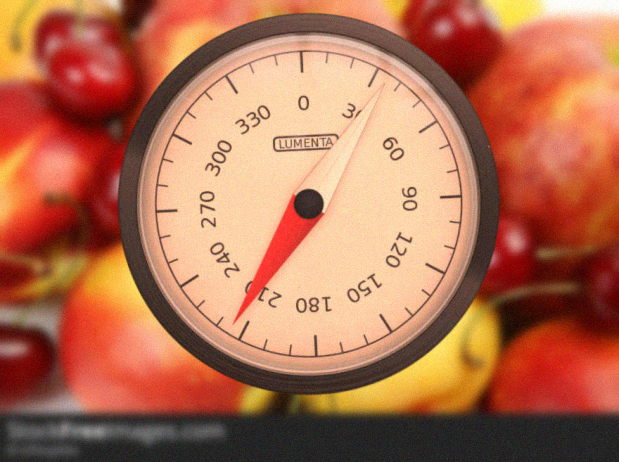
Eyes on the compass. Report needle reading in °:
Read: 215 °
